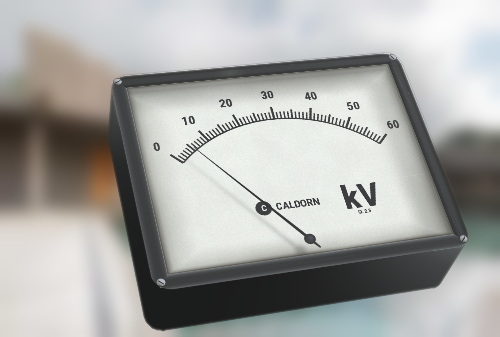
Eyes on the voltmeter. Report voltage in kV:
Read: 5 kV
